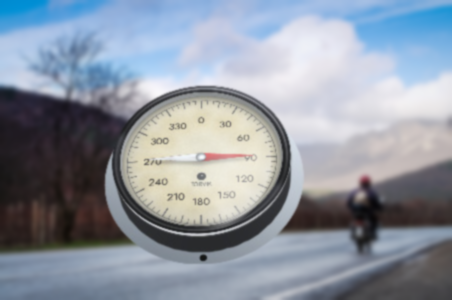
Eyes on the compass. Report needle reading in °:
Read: 90 °
